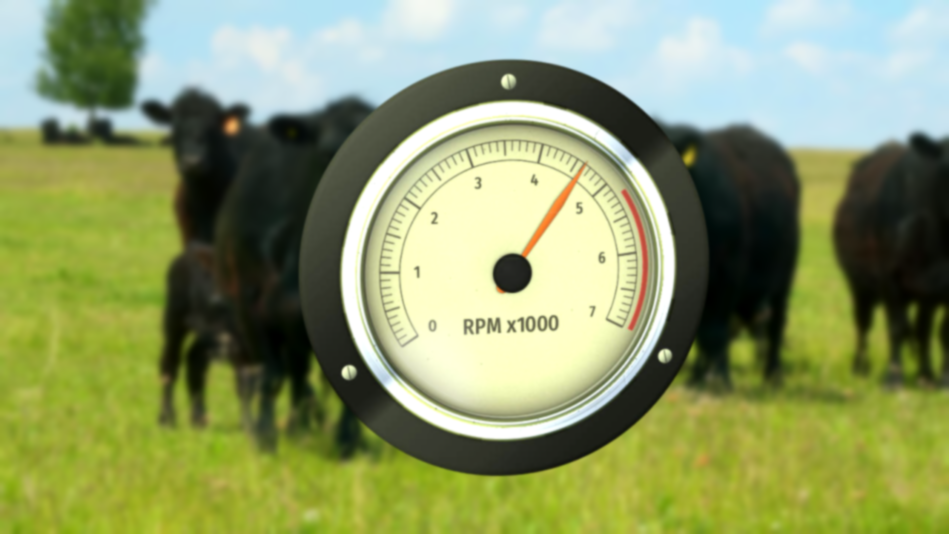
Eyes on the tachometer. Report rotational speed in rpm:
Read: 4600 rpm
